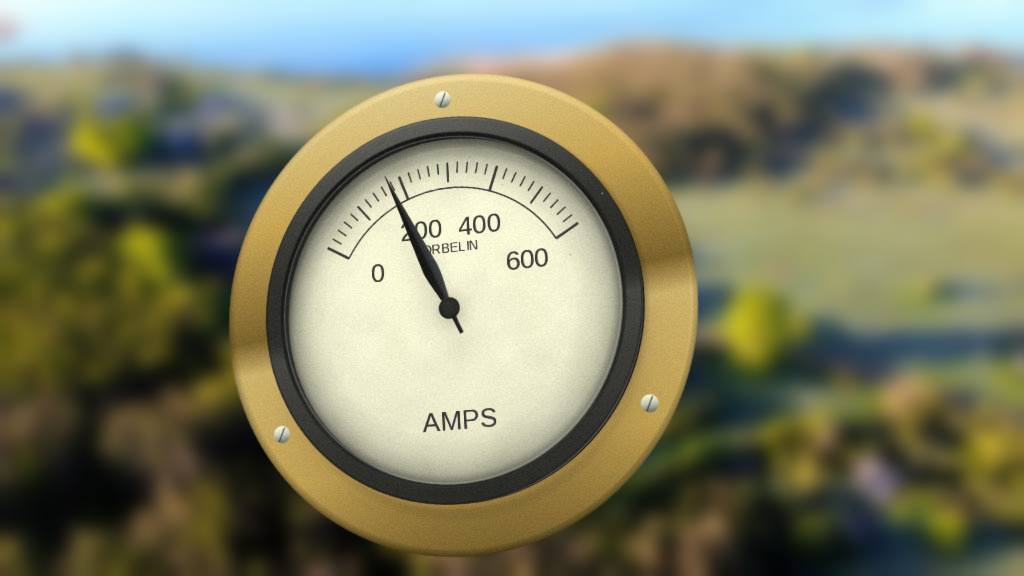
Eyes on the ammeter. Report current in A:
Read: 180 A
